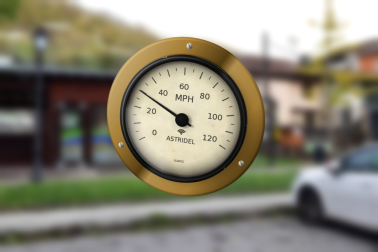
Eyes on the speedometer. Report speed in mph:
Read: 30 mph
